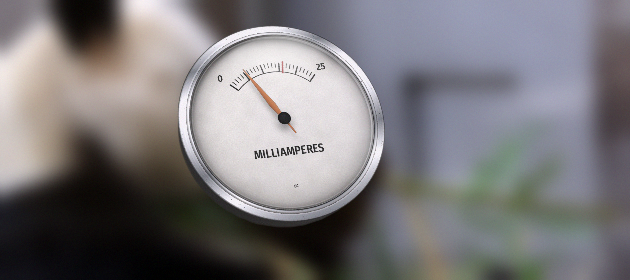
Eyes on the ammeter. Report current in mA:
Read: 5 mA
